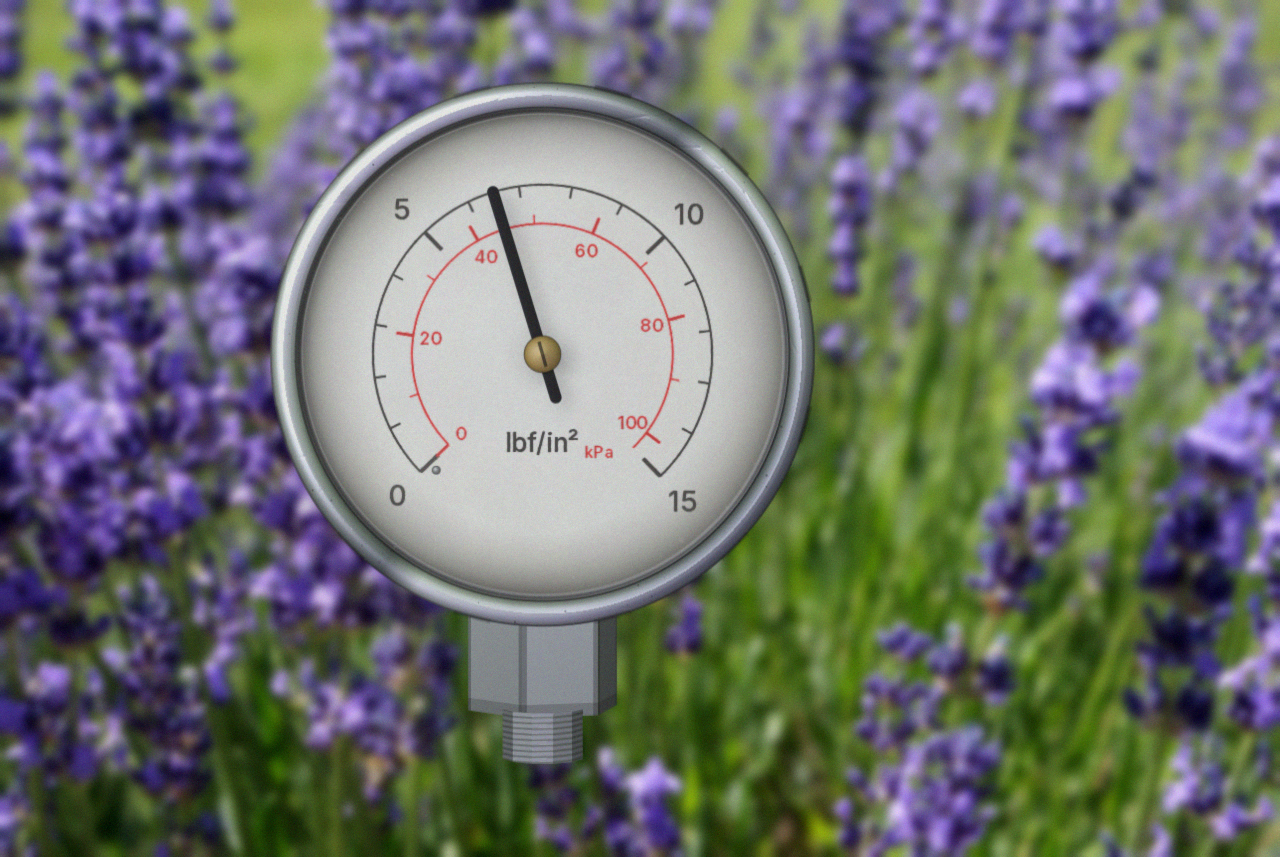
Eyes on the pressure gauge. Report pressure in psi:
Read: 6.5 psi
